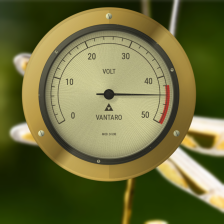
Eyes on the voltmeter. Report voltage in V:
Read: 44 V
